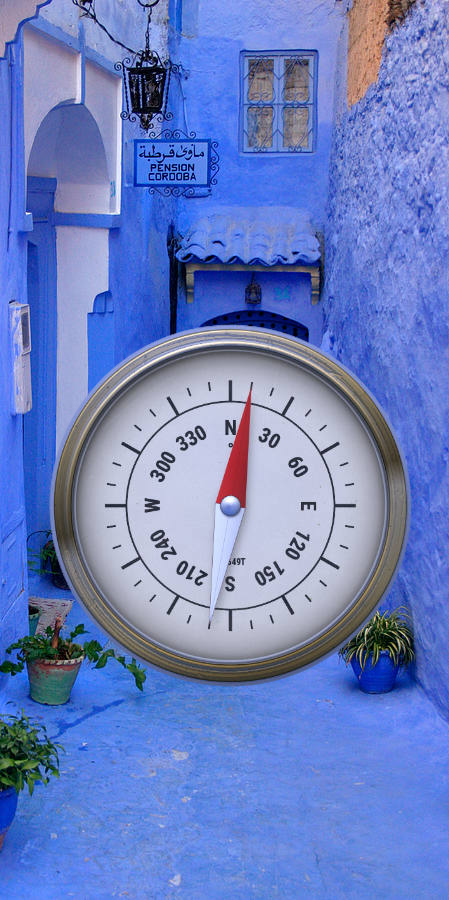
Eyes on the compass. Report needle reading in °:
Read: 10 °
